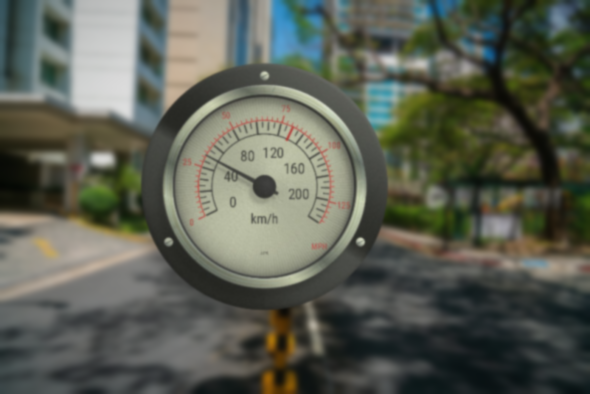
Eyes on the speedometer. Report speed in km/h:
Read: 50 km/h
